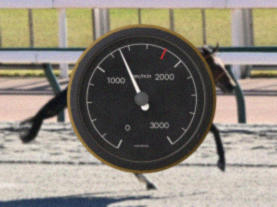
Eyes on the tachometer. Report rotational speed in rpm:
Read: 1300 rpm
